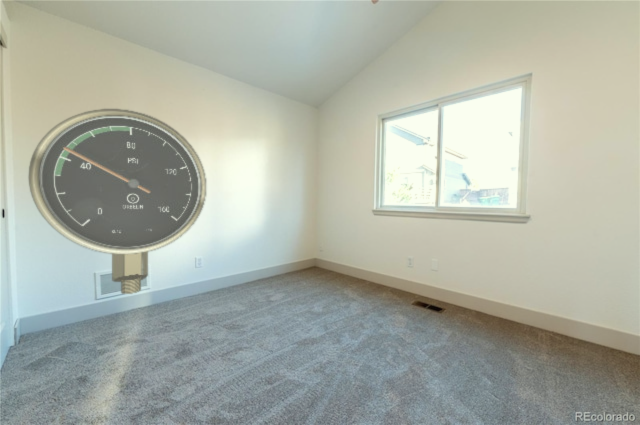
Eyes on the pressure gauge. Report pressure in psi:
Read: 45 psi
